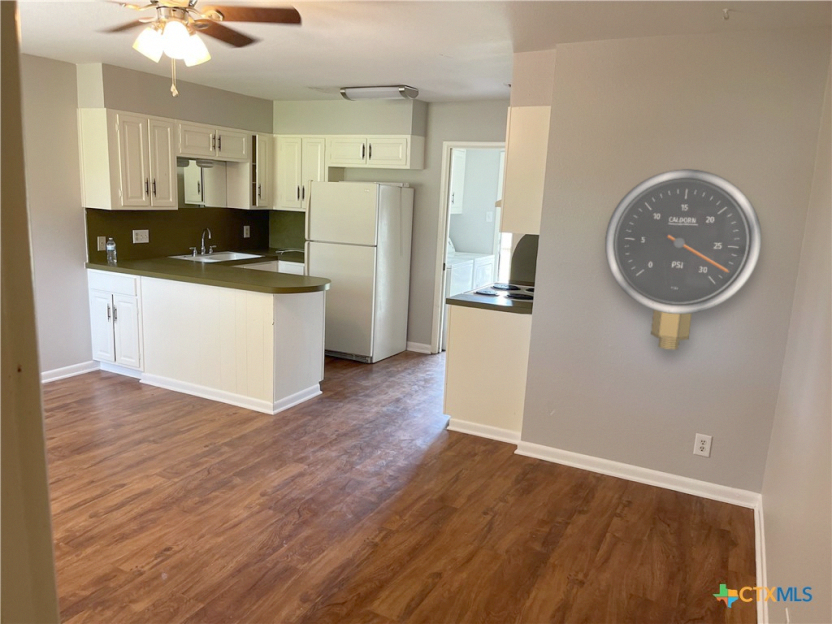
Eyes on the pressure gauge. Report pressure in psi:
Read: 28 psi
